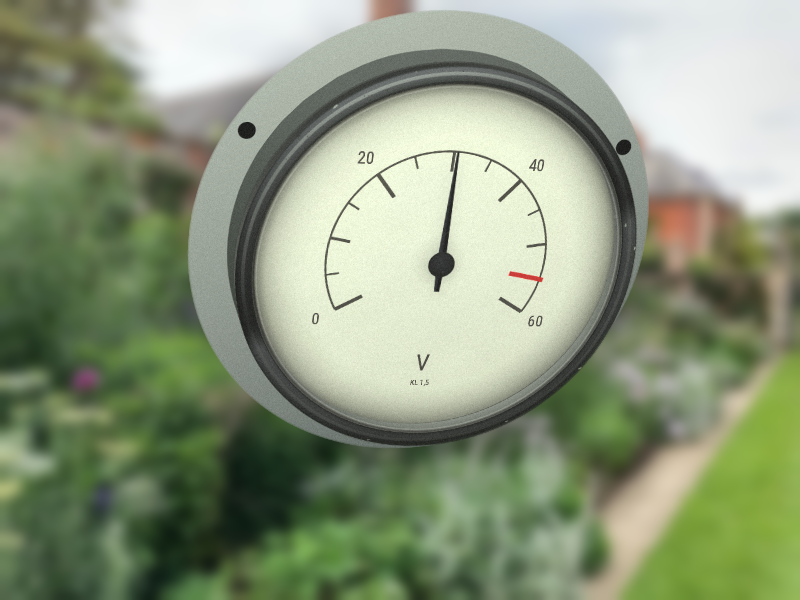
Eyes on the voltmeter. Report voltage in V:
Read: 30 V
